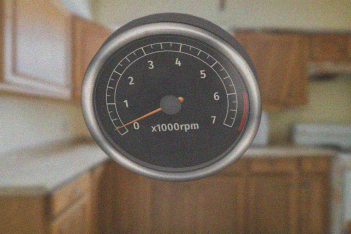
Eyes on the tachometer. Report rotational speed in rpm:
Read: 250 rpm
